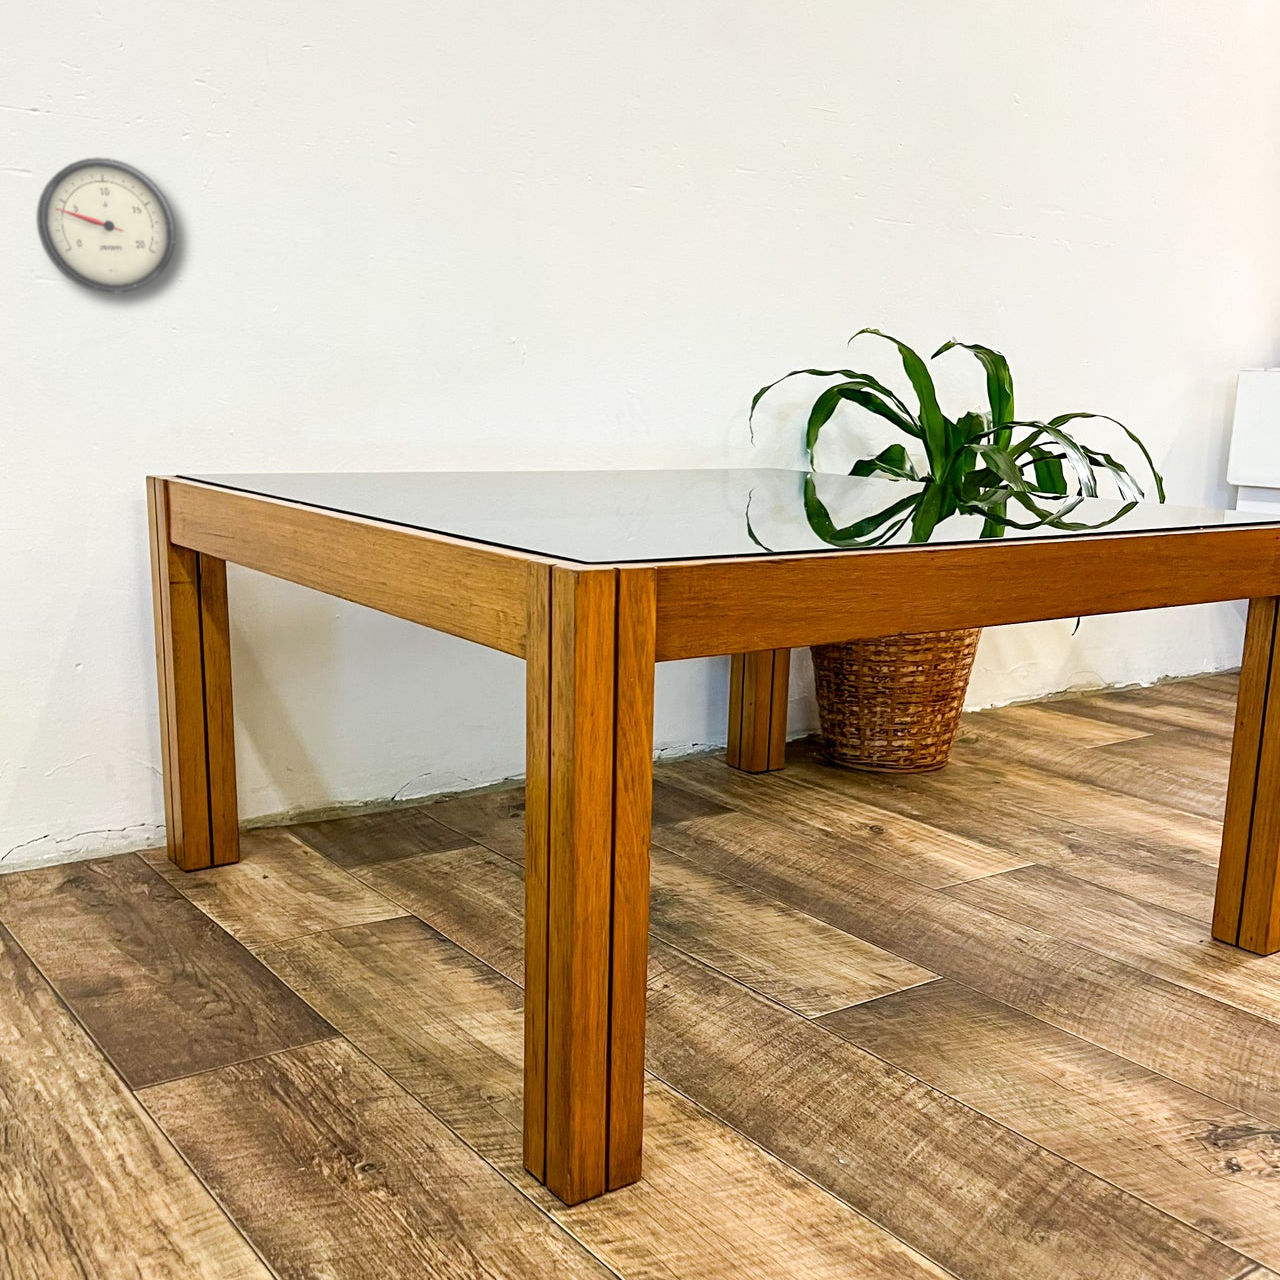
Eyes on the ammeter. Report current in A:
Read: 4 A
